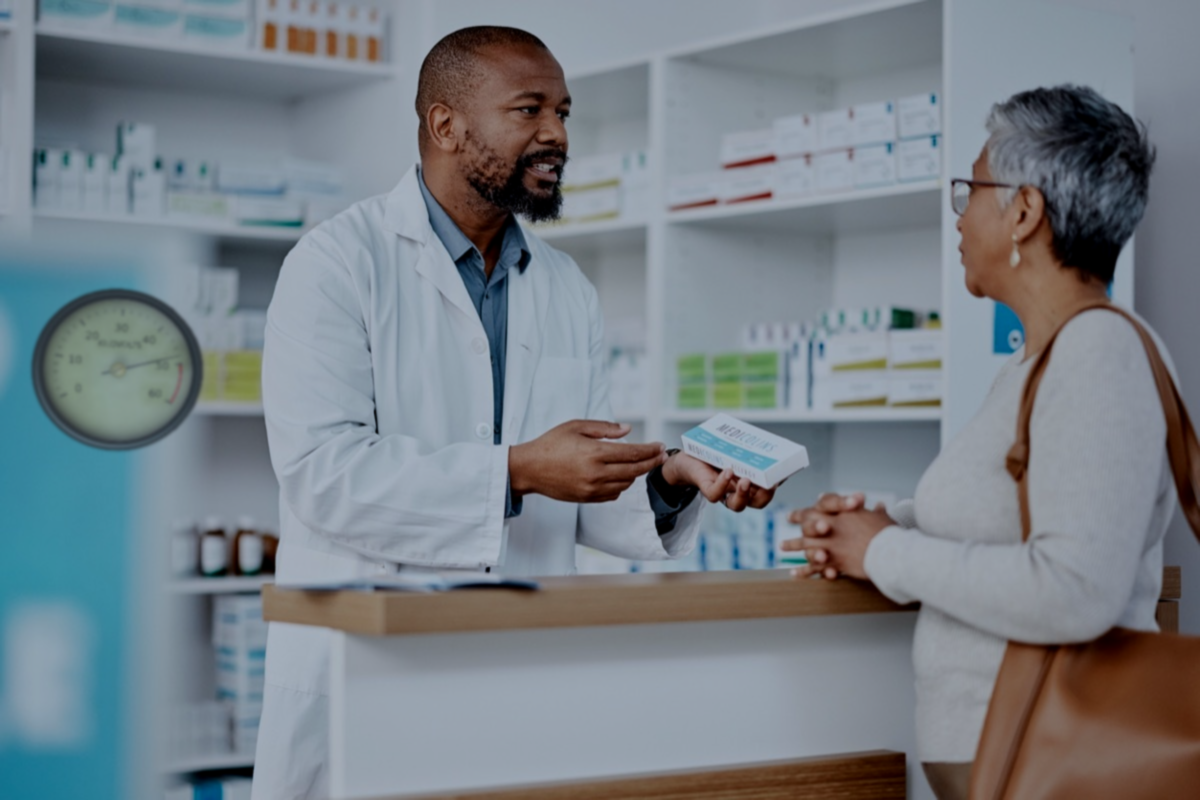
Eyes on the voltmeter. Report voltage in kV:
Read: 48 kV
